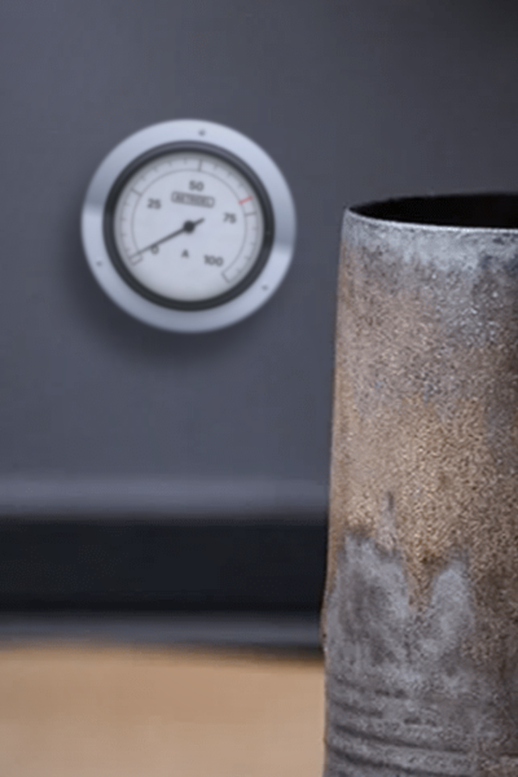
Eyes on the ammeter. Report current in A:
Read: 2.5 A
